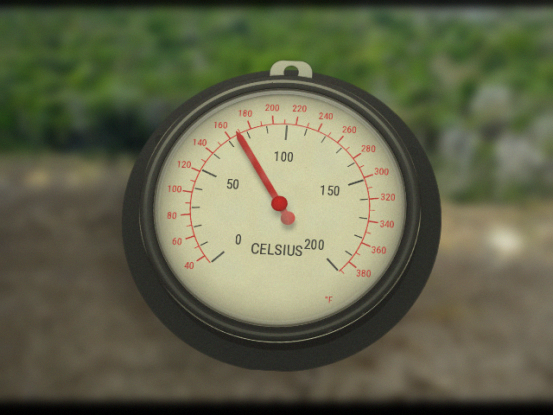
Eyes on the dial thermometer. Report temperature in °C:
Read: 75 °C
